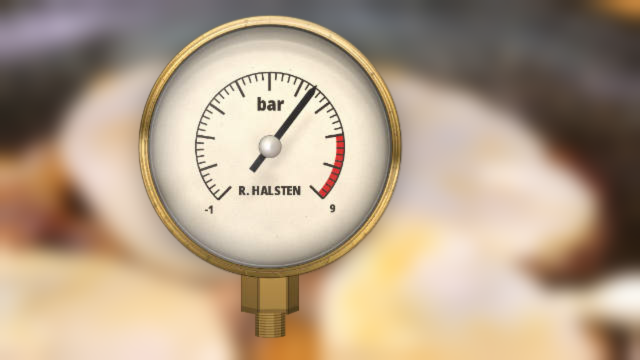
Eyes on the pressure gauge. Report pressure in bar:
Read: 5.4 bar
